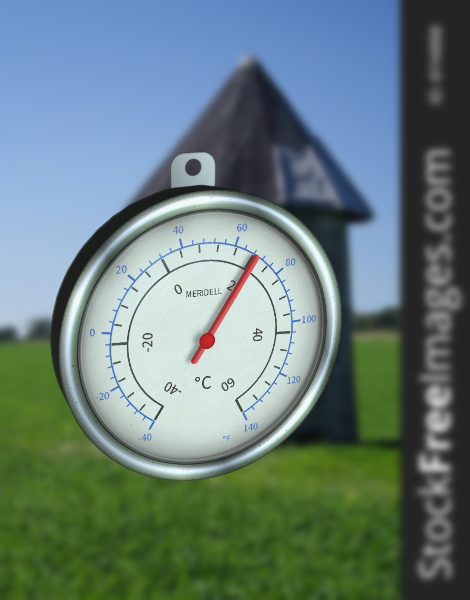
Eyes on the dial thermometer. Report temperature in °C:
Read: 20 °C
